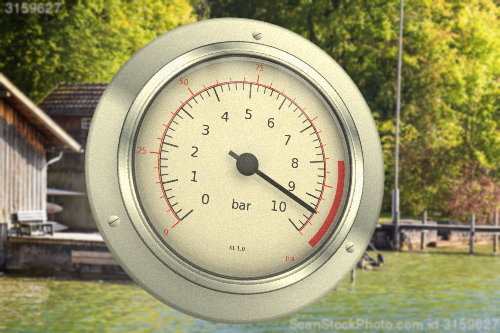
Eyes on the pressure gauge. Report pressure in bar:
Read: 9.4 bar
